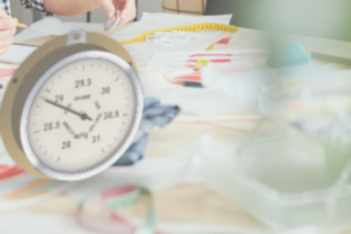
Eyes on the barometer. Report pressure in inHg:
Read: 28.9 inHg
